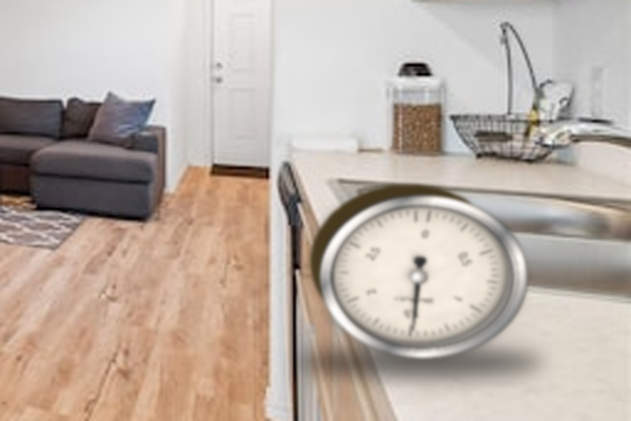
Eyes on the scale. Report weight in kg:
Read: 1.5 kg
